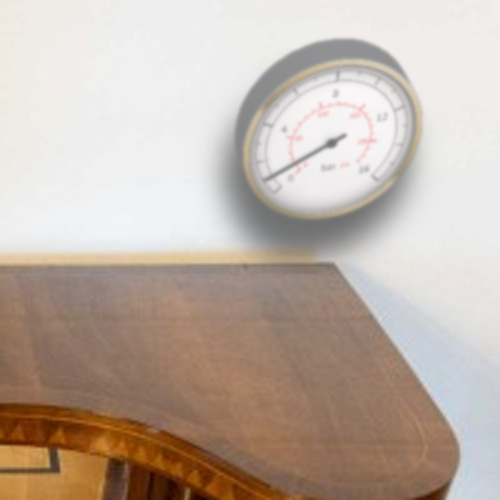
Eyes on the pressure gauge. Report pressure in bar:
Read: 1 bar
